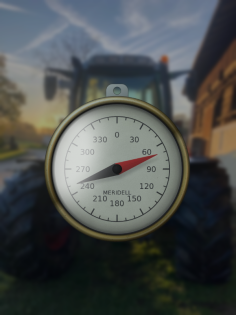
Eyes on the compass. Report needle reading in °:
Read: 70 °
